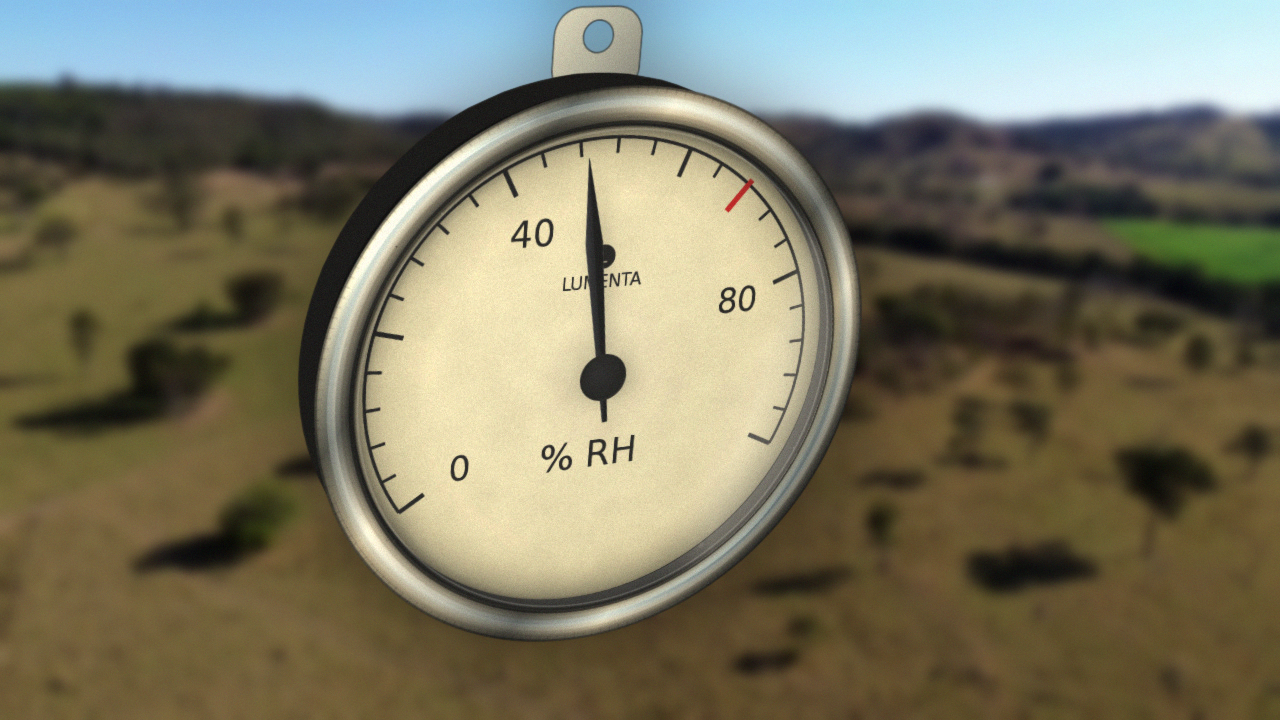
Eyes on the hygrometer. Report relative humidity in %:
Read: 48 %
